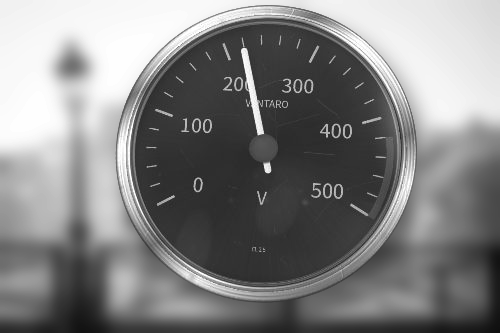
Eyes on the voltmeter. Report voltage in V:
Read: 220 V
